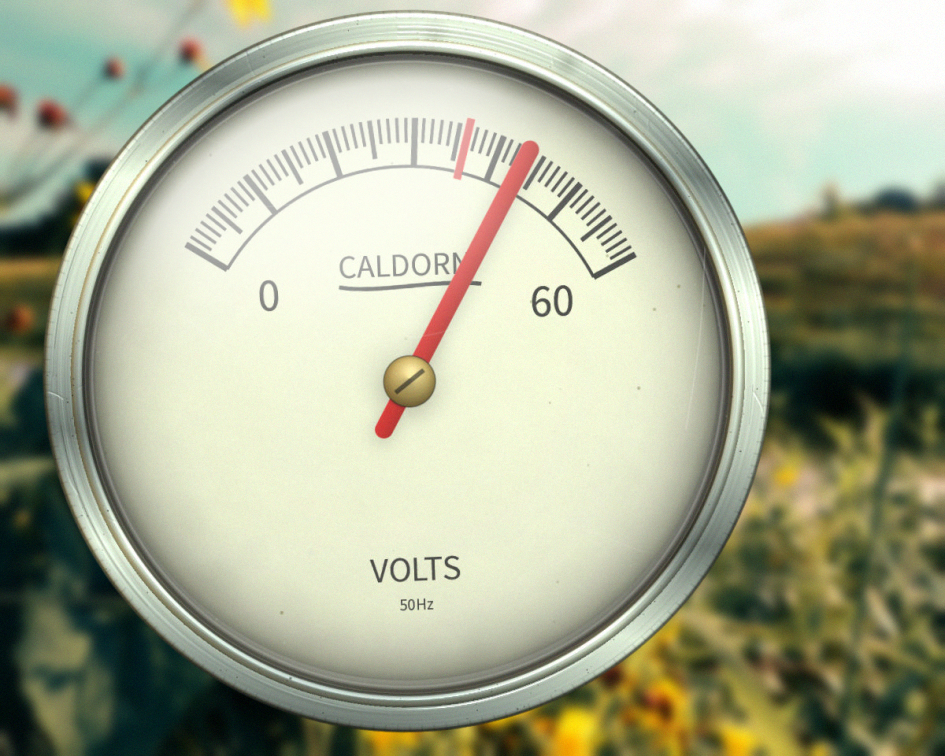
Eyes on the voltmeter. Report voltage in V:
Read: 43 V
